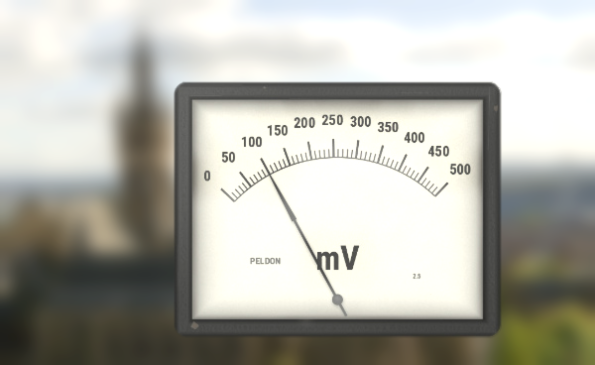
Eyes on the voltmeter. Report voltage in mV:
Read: 100 mV
